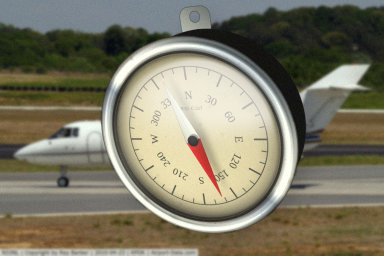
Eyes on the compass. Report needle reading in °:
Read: 160 °
